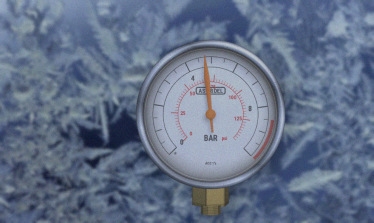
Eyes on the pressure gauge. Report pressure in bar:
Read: 4.75 bar
